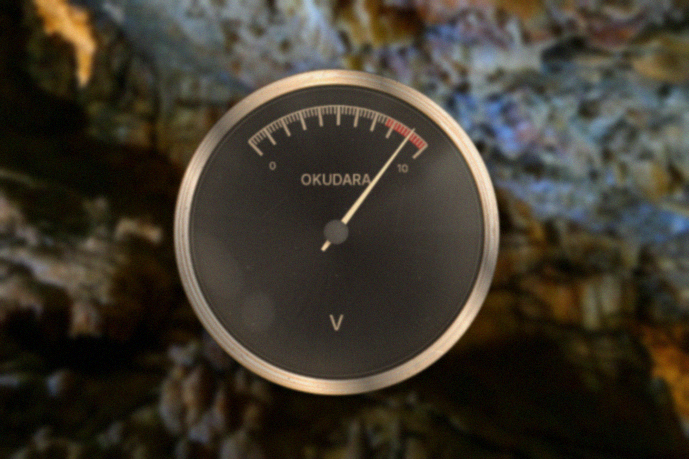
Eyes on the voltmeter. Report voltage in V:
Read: 9 V
